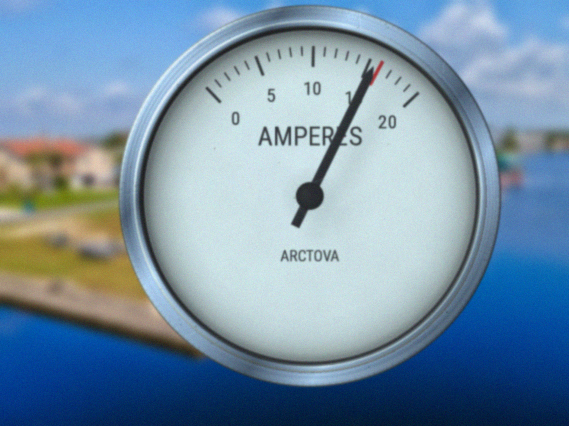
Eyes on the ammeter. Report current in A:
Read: 15.5 A
